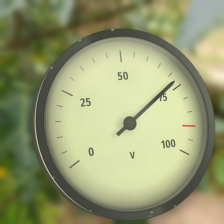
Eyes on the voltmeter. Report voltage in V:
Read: 72.5 V
